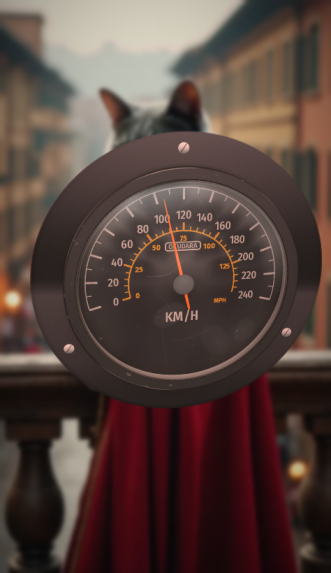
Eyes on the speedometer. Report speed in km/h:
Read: 105 km/h
